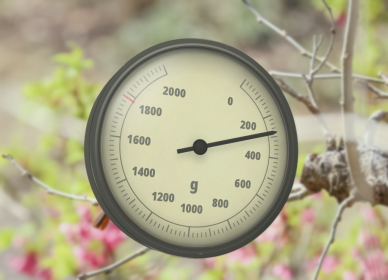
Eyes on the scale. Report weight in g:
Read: 280 g
